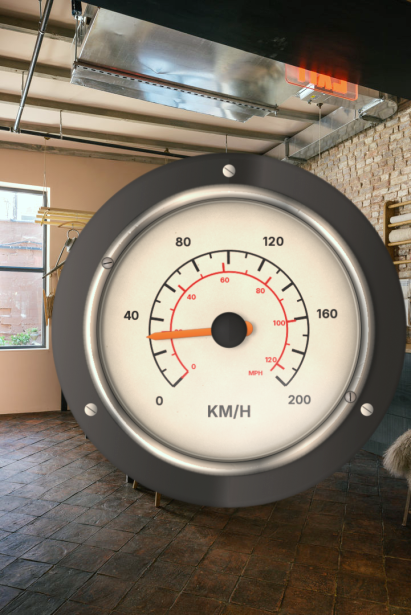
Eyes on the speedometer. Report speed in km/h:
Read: 30 km/h
